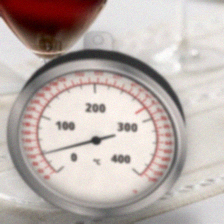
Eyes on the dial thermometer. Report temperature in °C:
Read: 40 °C
